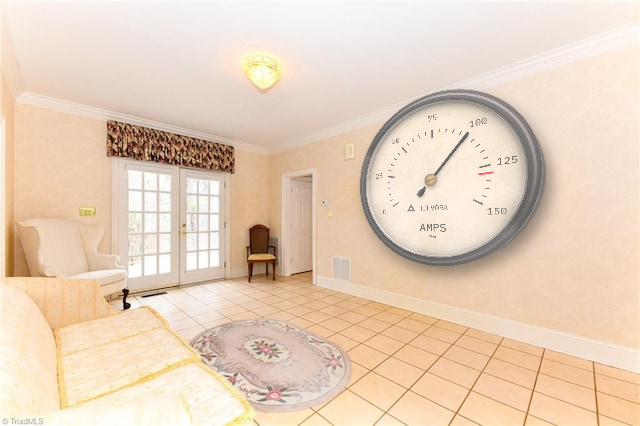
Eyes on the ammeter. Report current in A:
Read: 100 A
